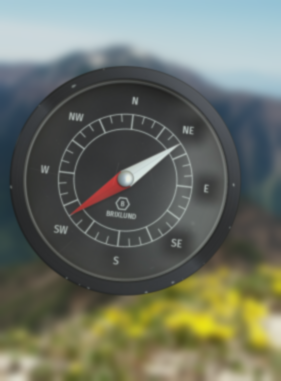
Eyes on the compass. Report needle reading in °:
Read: 230 °
